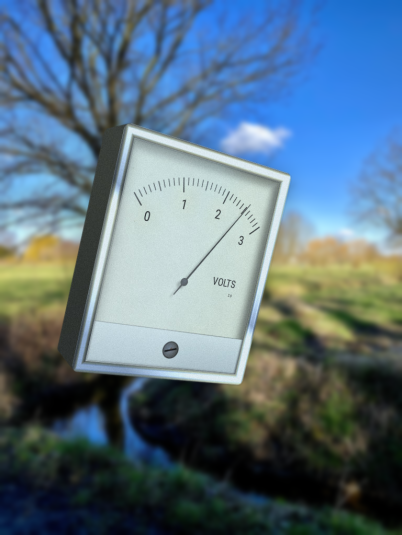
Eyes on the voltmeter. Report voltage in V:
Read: 2.5 V
